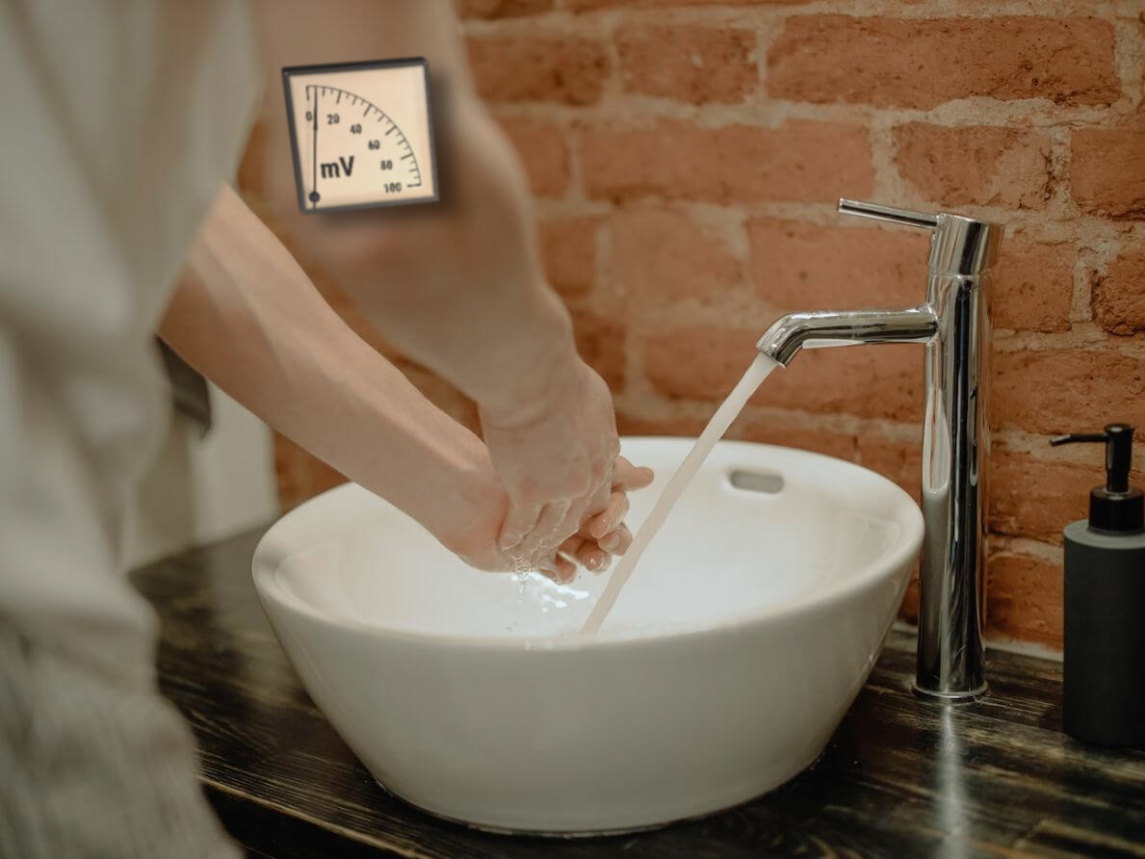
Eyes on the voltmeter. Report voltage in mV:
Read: 5 mV
